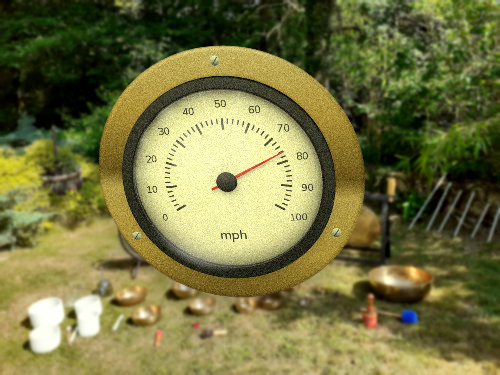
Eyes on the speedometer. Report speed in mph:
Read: 76 mph
